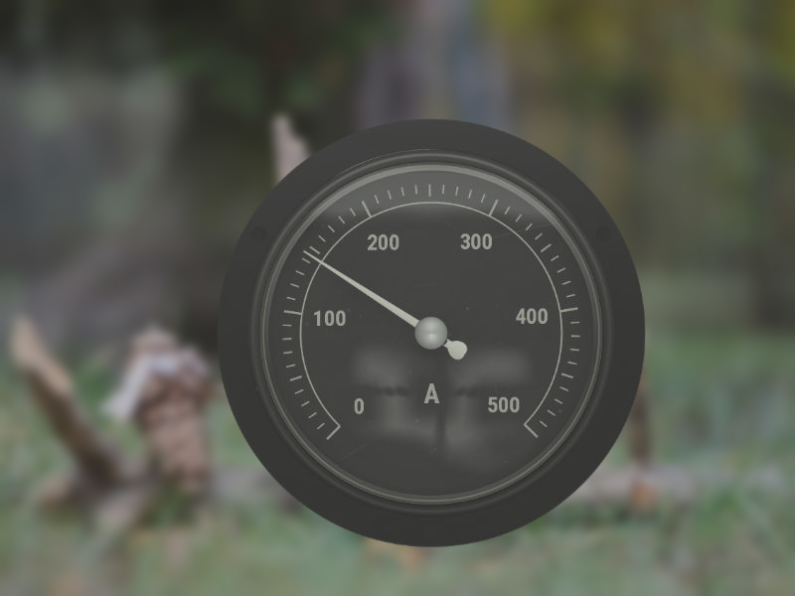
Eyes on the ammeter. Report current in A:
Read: 145 A
